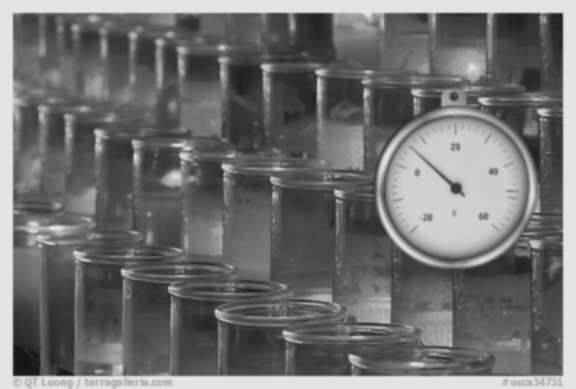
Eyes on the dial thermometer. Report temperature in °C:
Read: 6 °C
